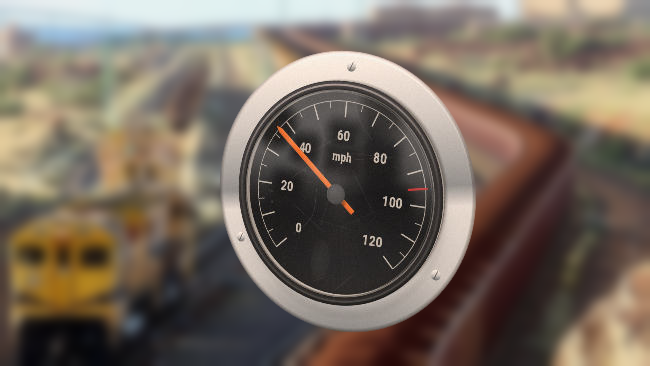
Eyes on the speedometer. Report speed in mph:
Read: 37.5 mph
